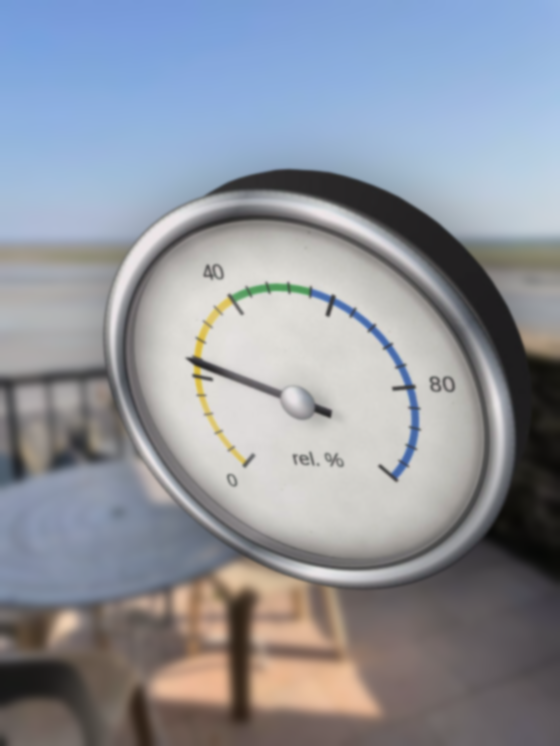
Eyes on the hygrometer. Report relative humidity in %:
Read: 24 %
